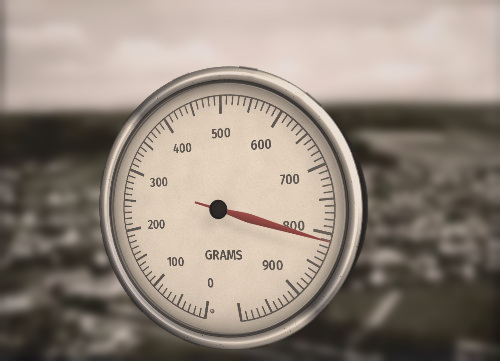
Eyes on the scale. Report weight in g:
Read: 810 g
